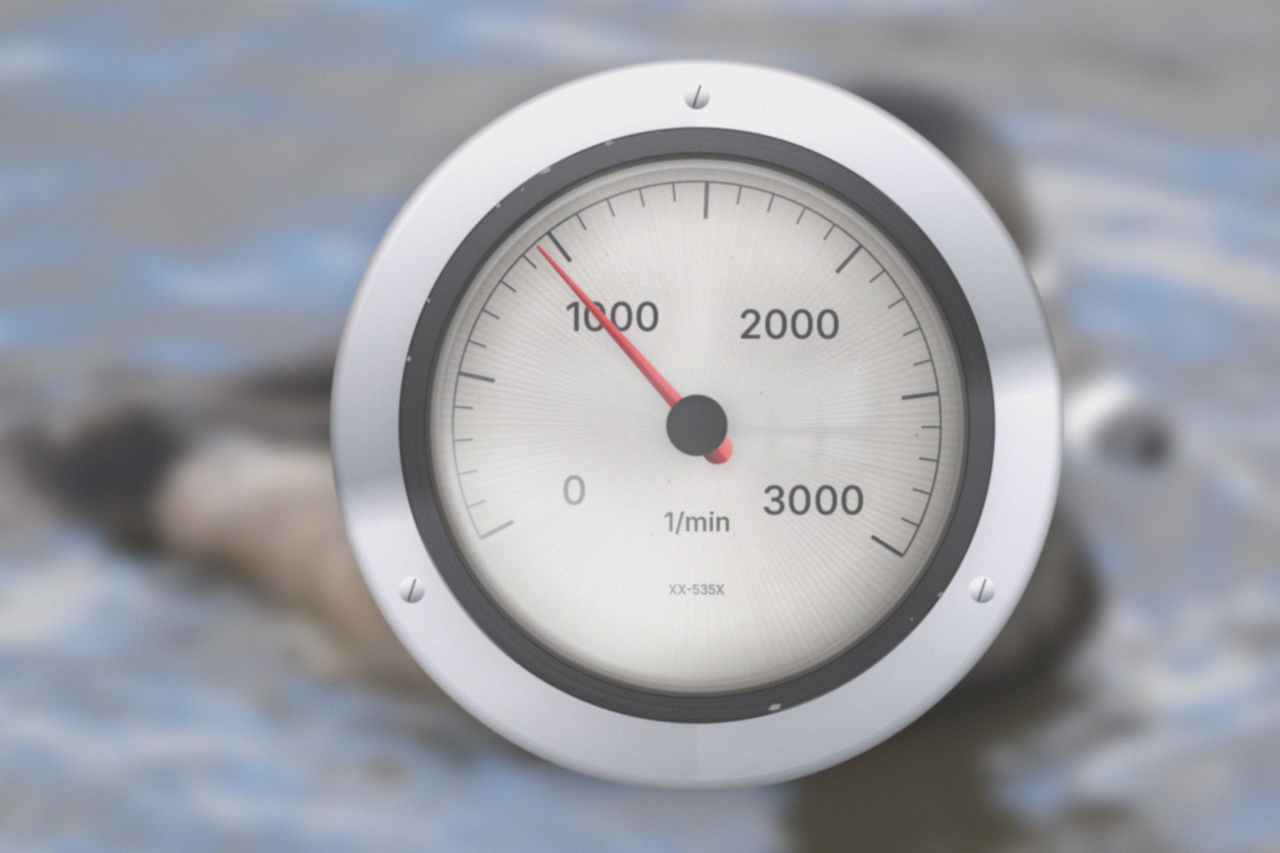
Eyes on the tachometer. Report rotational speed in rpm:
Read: 950 rpm
